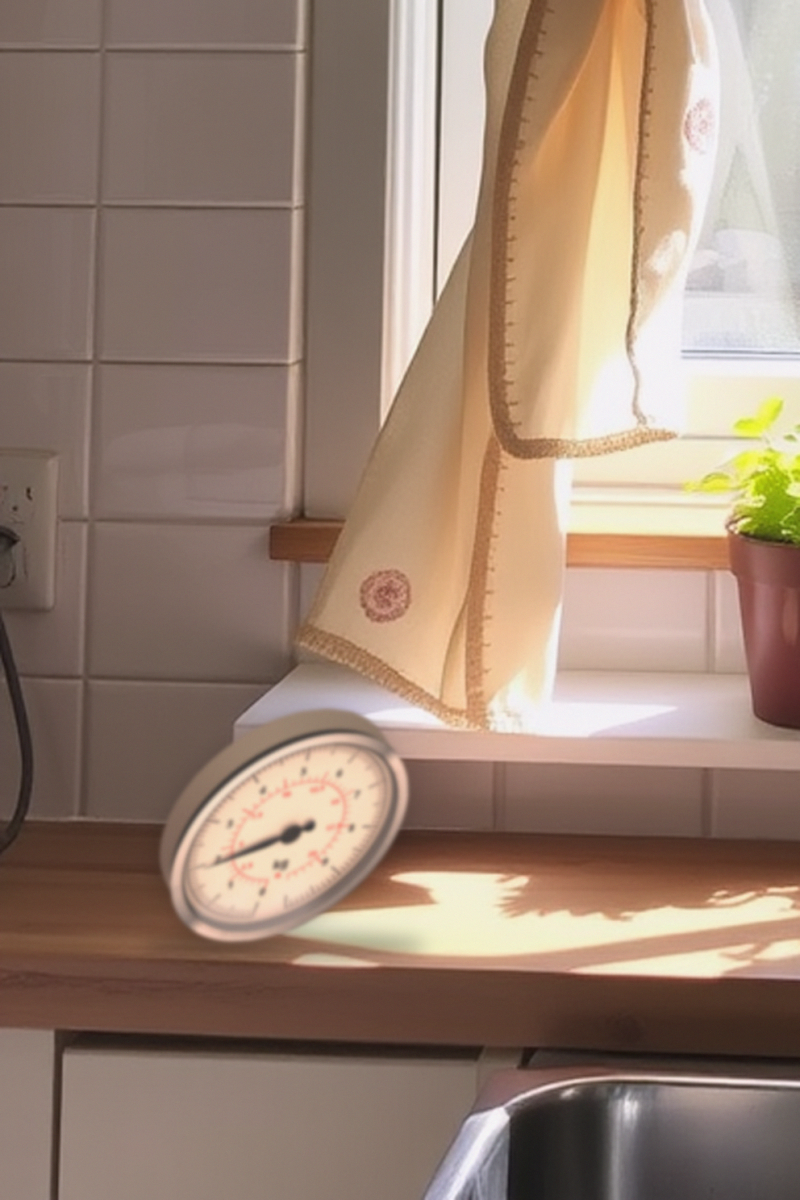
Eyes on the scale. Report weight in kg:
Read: 2 kg
